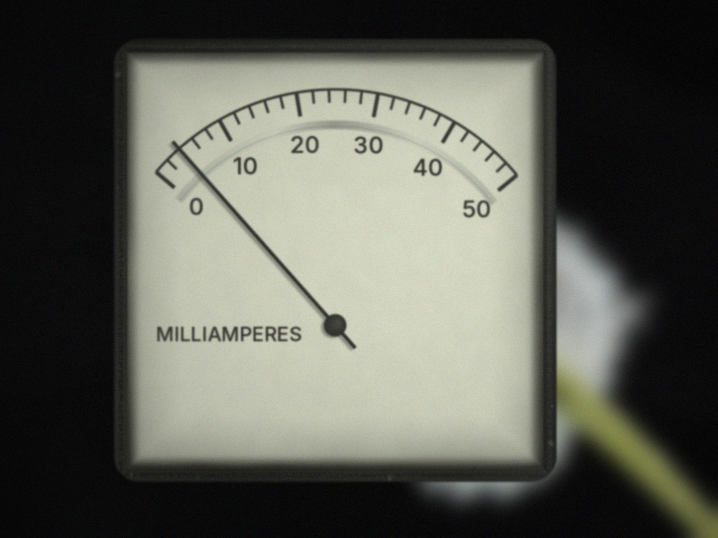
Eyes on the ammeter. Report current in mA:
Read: 4 mA
